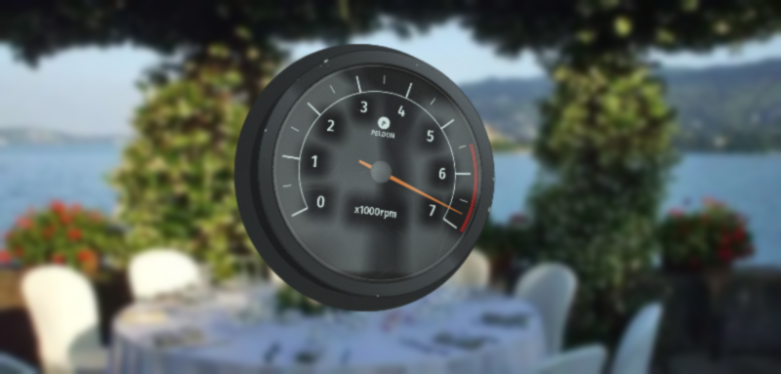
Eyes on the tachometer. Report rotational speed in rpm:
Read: 6750 rpm
